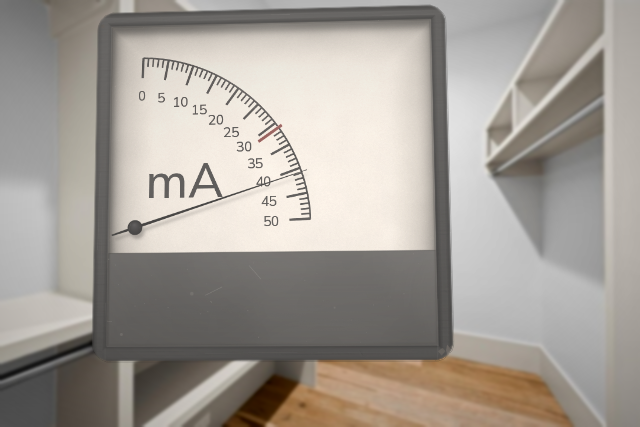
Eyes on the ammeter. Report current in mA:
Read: 41 mA
